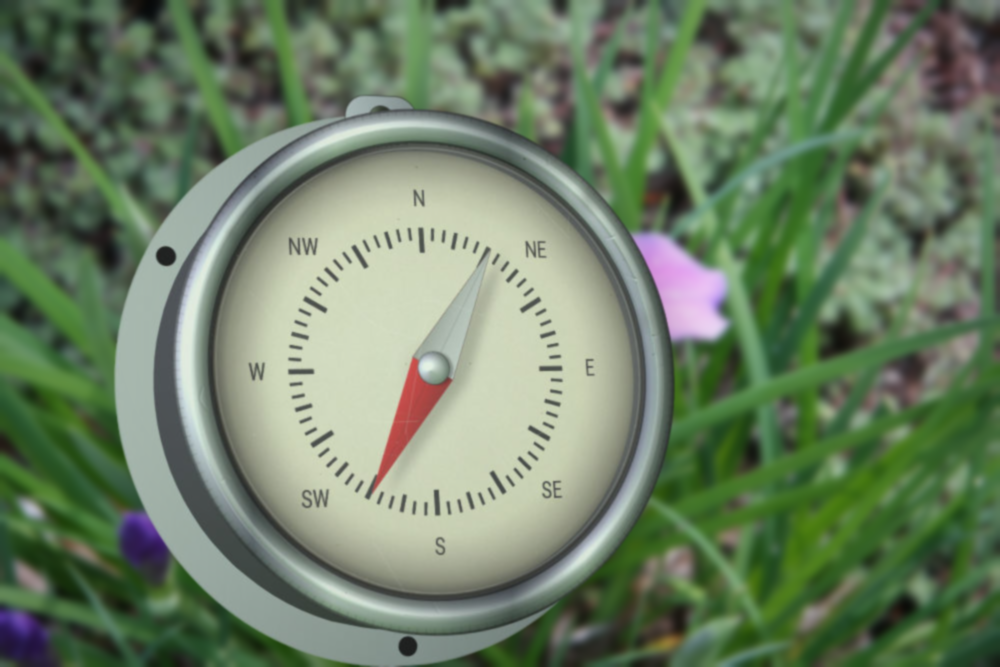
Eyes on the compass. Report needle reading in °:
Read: 210 °
